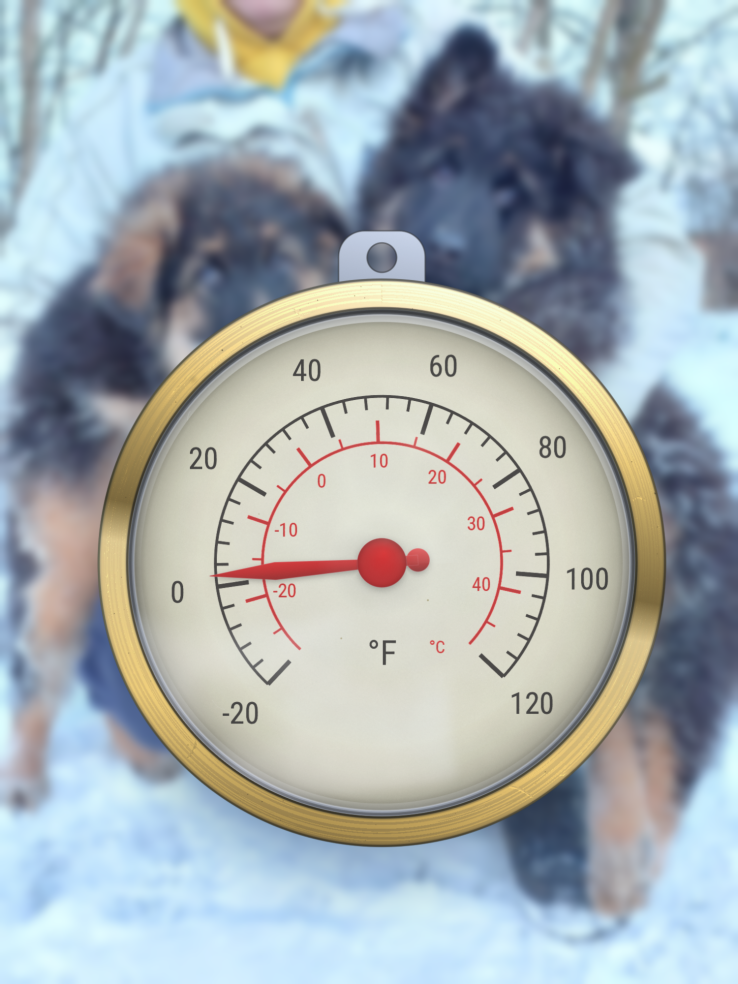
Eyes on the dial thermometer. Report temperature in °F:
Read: 2 °F
